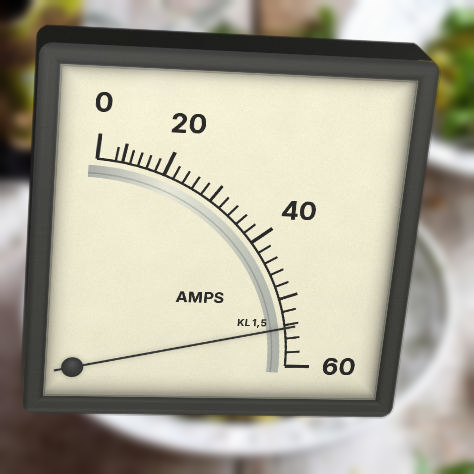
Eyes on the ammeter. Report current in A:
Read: 54 A
